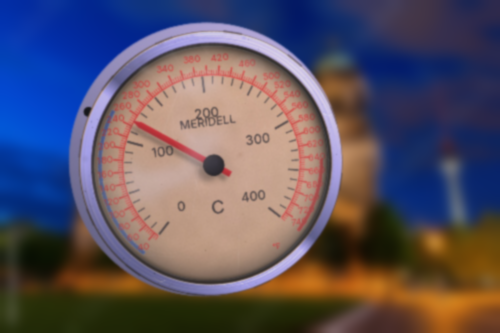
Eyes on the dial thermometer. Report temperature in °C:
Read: 120 °C
